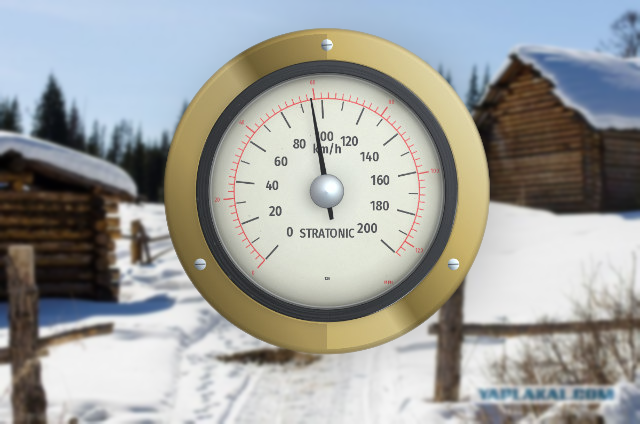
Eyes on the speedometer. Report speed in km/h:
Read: 95 km/h
